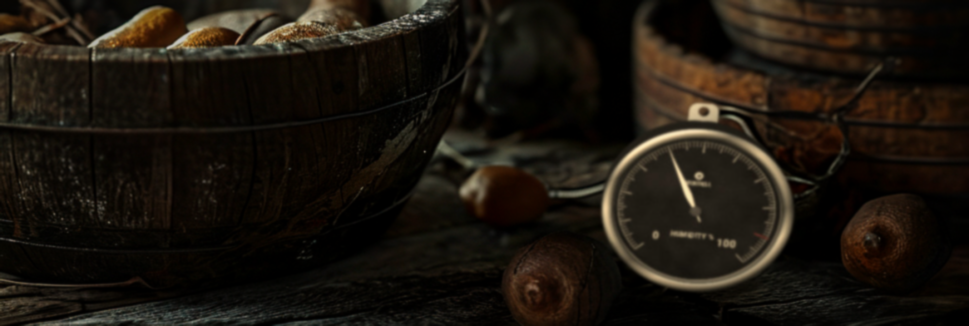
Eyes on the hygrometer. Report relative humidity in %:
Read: 40 %
